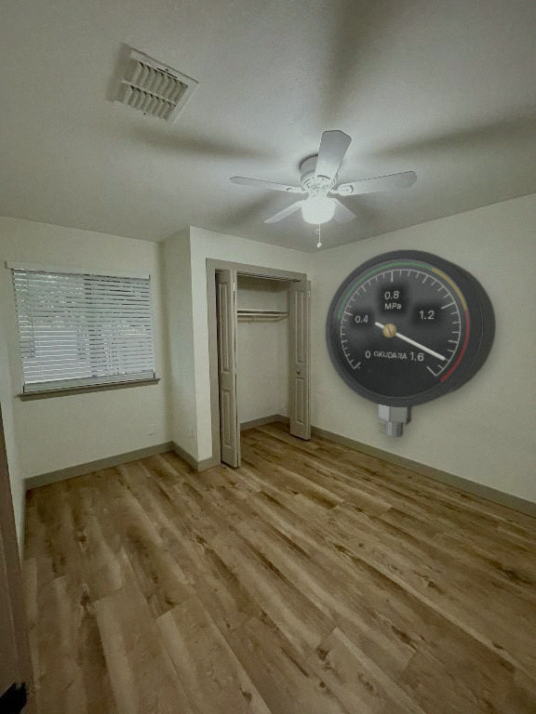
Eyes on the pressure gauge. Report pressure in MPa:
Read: 1.5 MPa
